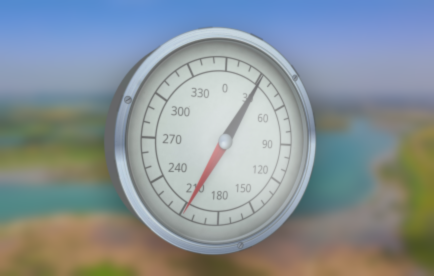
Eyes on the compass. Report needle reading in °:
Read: 210 °
